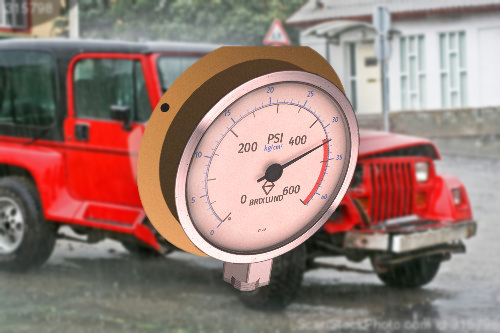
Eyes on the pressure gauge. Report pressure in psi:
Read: 450 psi
